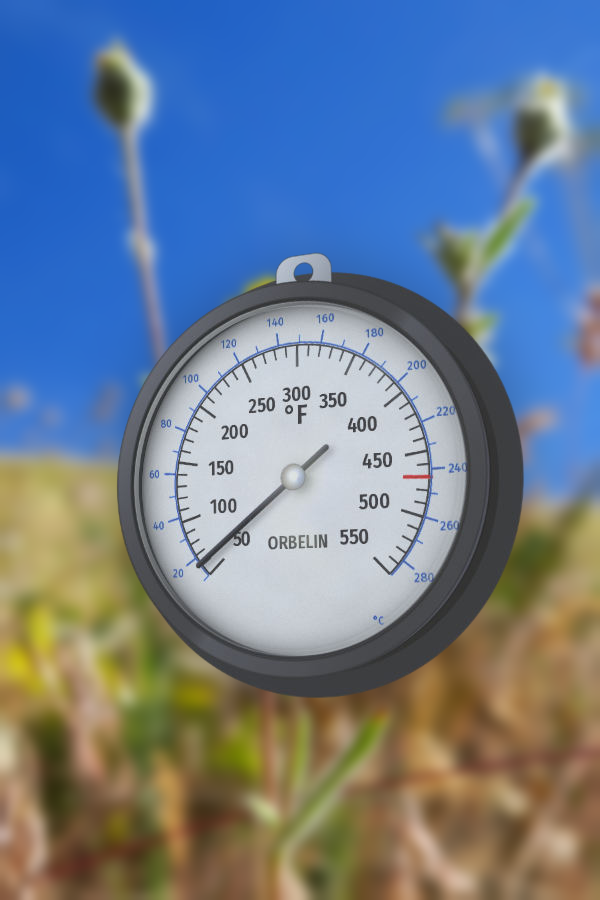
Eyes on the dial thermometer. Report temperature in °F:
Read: 60 °F
